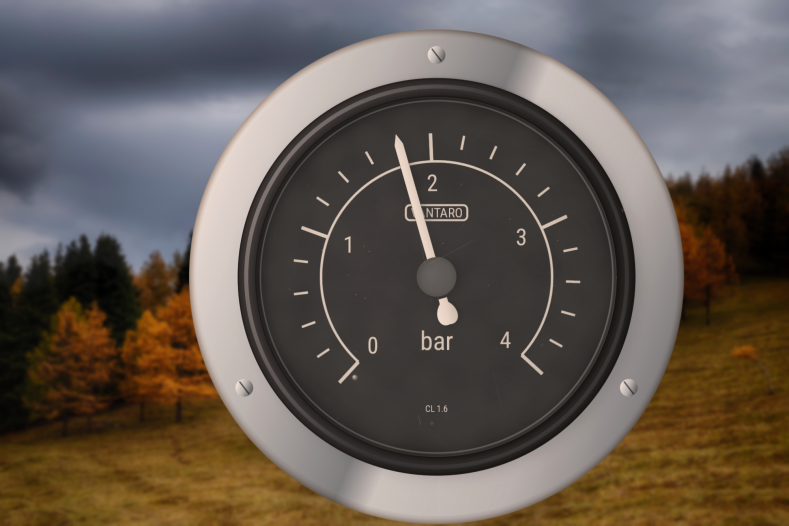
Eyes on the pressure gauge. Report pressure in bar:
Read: 1.8 bar
